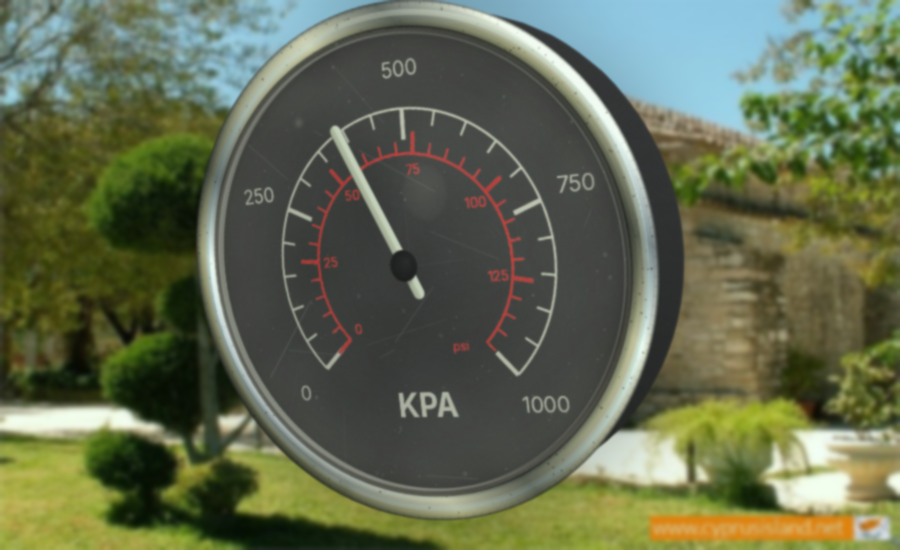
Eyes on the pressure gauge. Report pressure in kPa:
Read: 400 kPa
